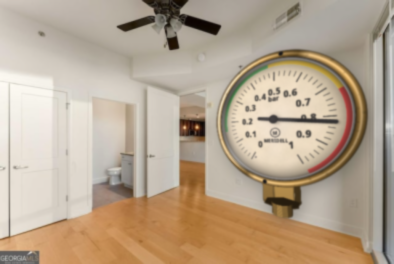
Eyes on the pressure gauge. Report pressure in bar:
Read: 0.82 bar
